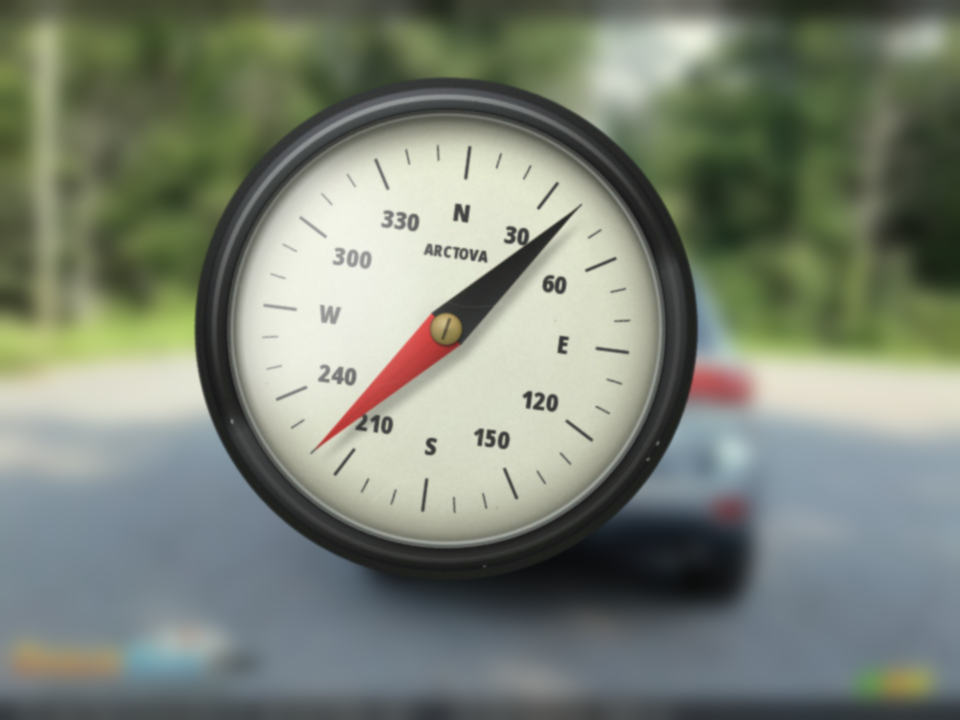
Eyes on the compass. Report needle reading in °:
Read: 220 °
